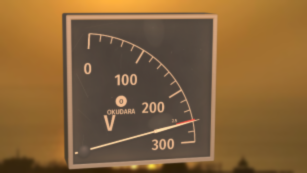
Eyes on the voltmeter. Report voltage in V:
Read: 260 V
